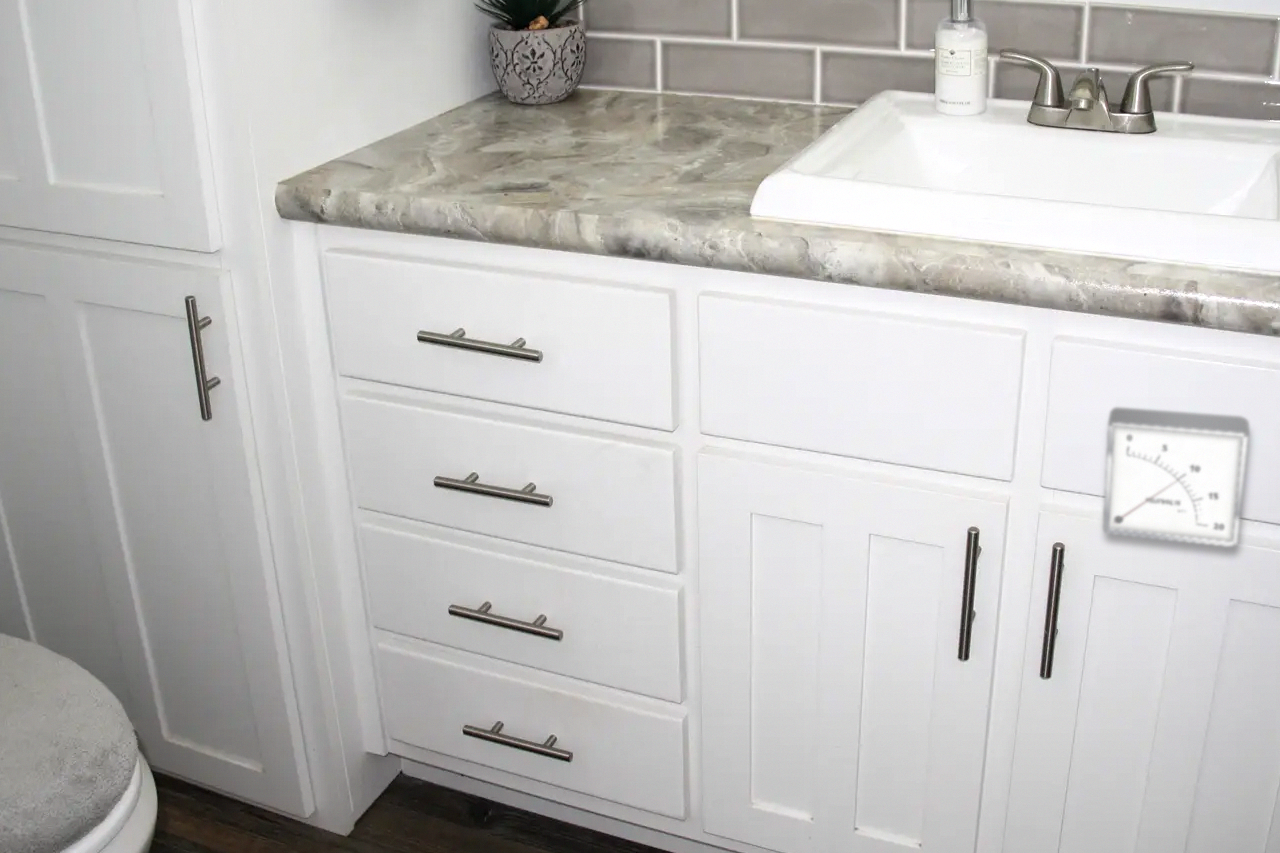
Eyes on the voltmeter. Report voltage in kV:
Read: 10 kV
